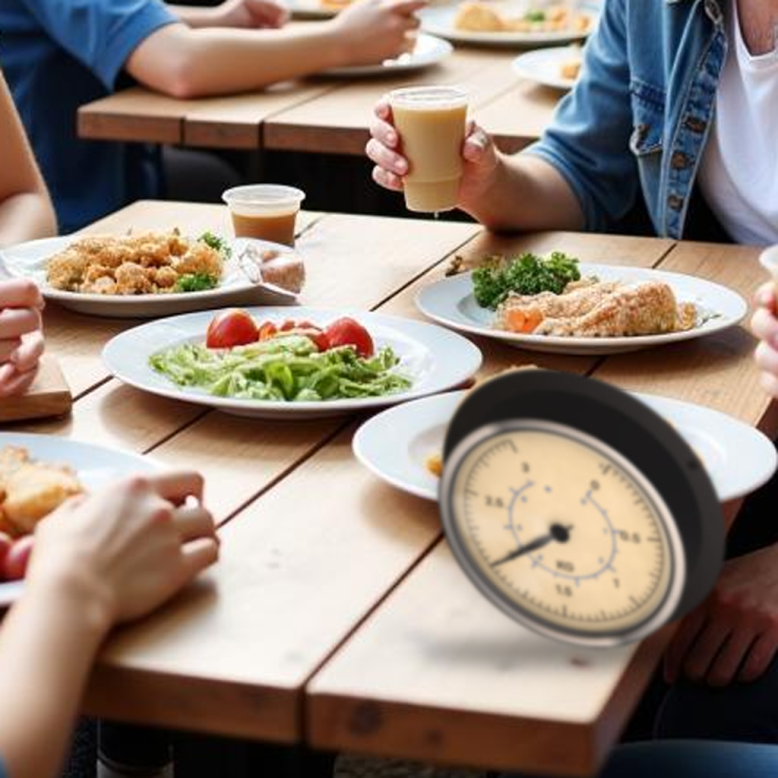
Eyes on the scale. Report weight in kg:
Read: 2 kg
